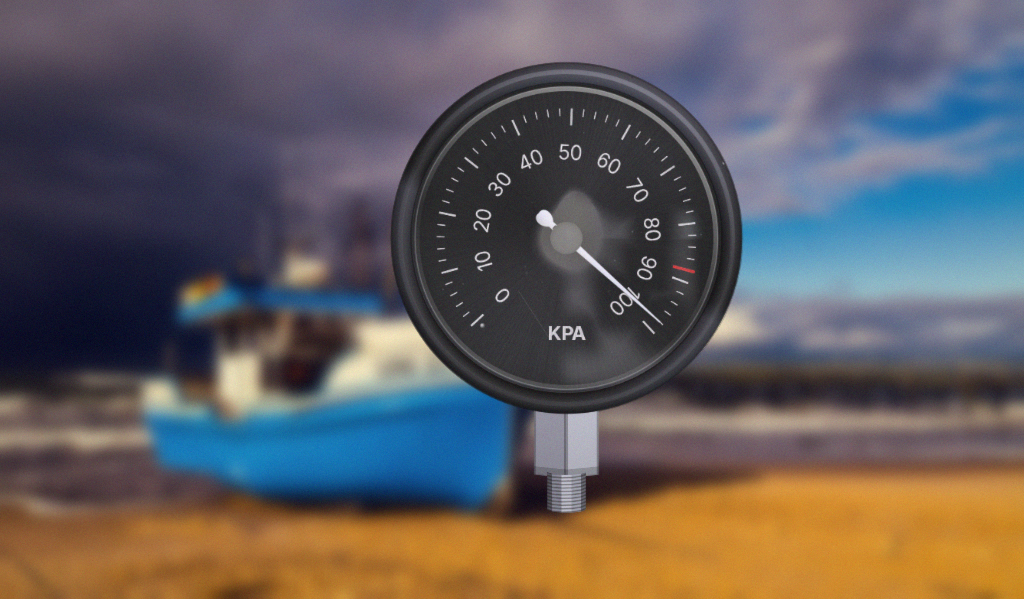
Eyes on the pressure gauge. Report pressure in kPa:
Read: 98 kPa
